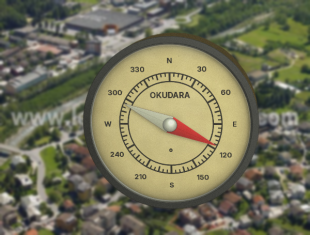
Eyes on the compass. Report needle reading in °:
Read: 115 °
